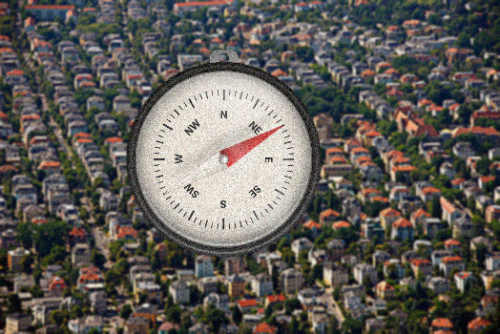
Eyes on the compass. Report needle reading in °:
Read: 60 °
